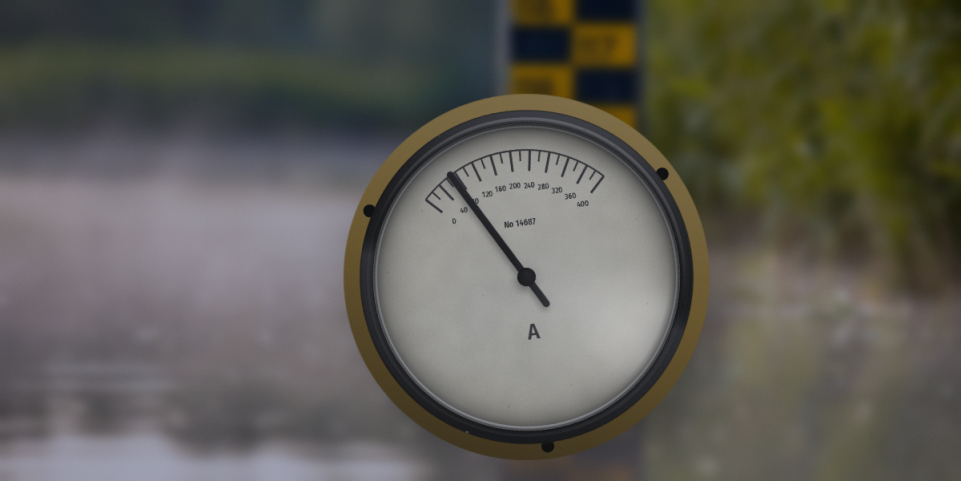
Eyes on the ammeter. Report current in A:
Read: 70 A
